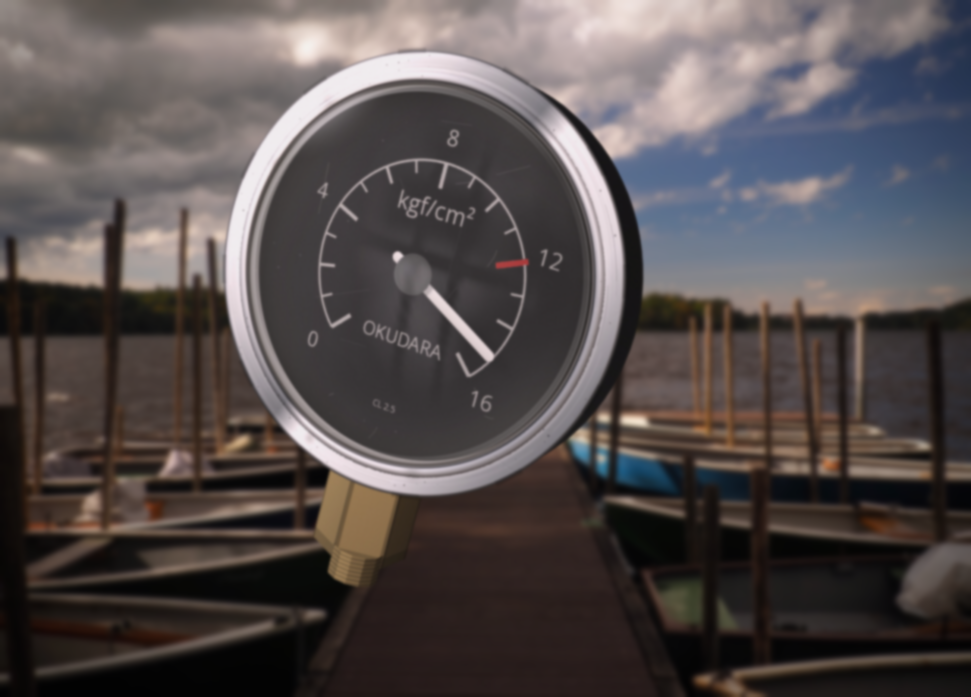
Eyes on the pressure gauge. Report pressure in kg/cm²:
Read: 15 kg/cm²
